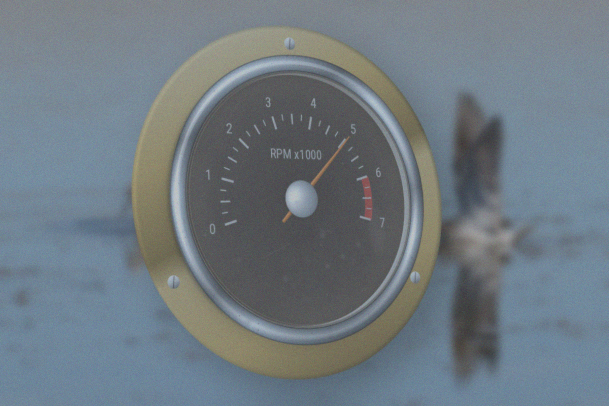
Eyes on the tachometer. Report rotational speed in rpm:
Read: 5000 rpm
